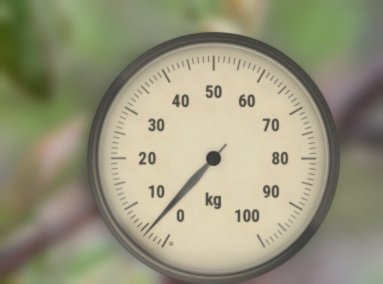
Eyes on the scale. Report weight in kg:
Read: 4 kg
